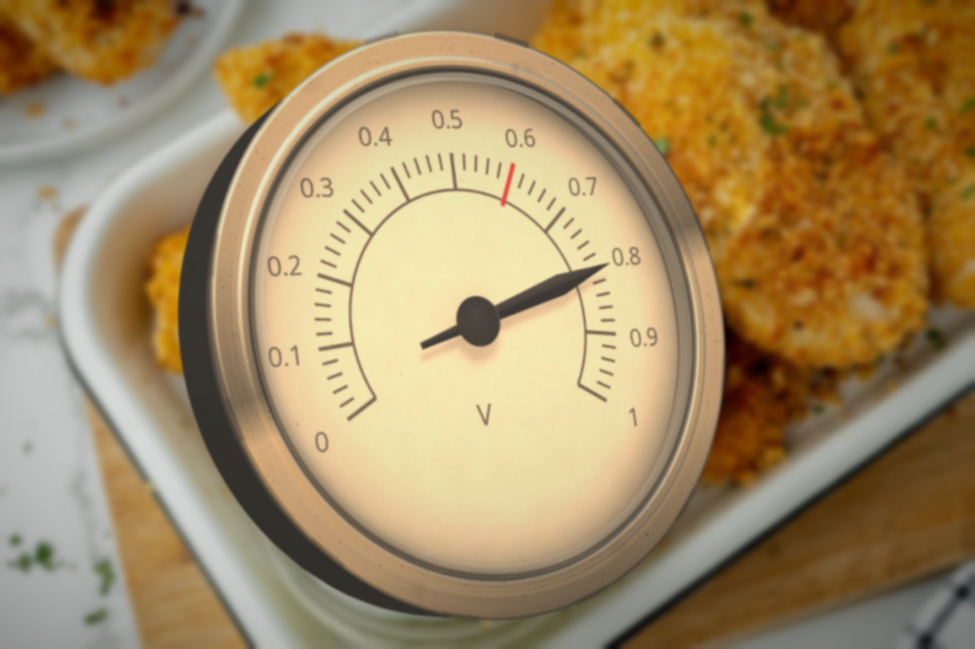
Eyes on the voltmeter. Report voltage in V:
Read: 0.8 V
